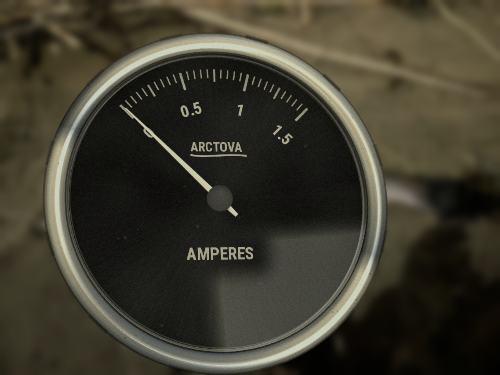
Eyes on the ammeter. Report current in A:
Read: 0 A
